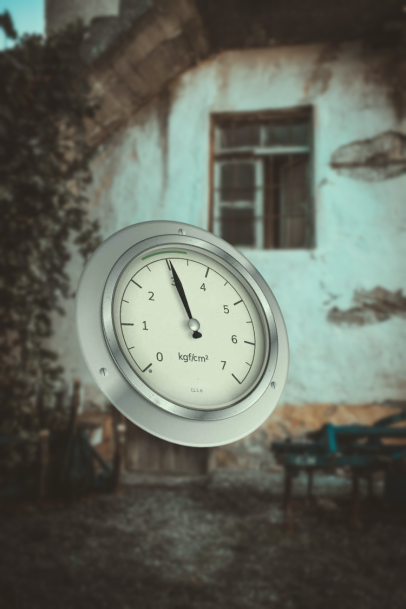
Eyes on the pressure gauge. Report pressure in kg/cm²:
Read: 3 kg/cm²
